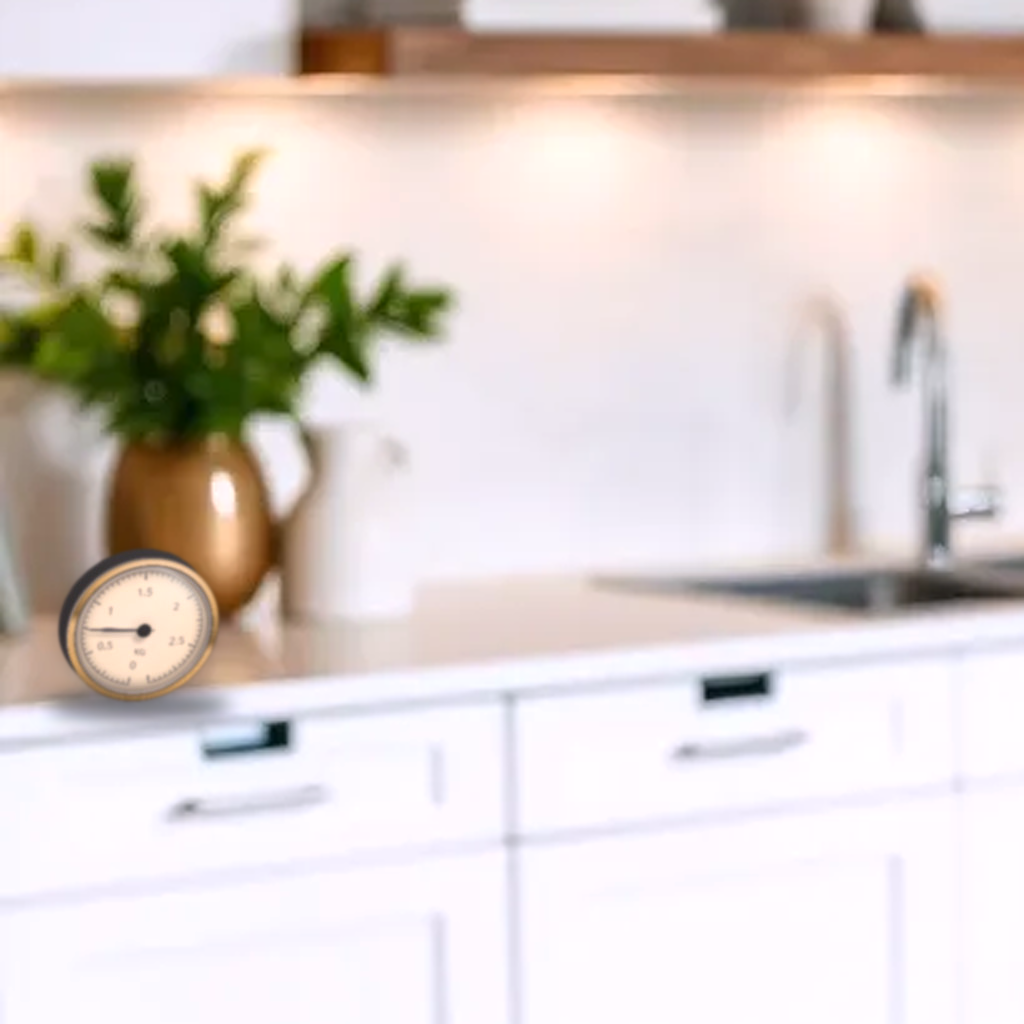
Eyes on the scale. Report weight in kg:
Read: 0.75 kg
